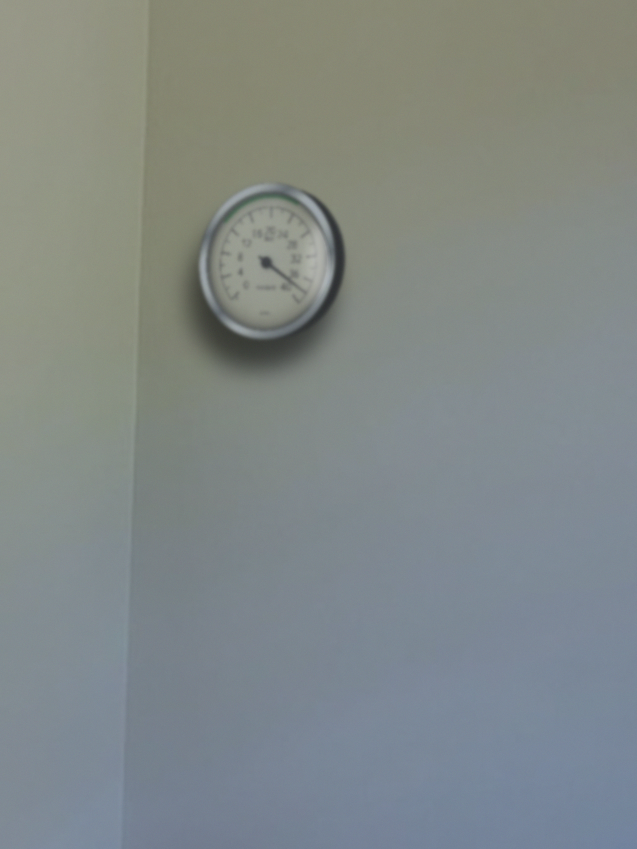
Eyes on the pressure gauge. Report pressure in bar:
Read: 38 bar
